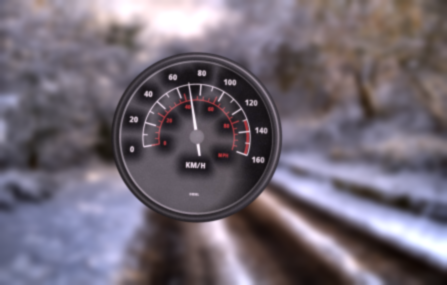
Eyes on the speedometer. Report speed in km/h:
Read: 70 km/h
